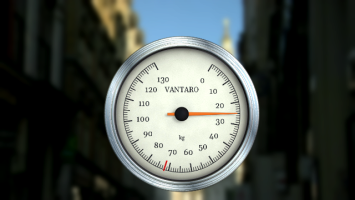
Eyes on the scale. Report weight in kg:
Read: 25 kg
